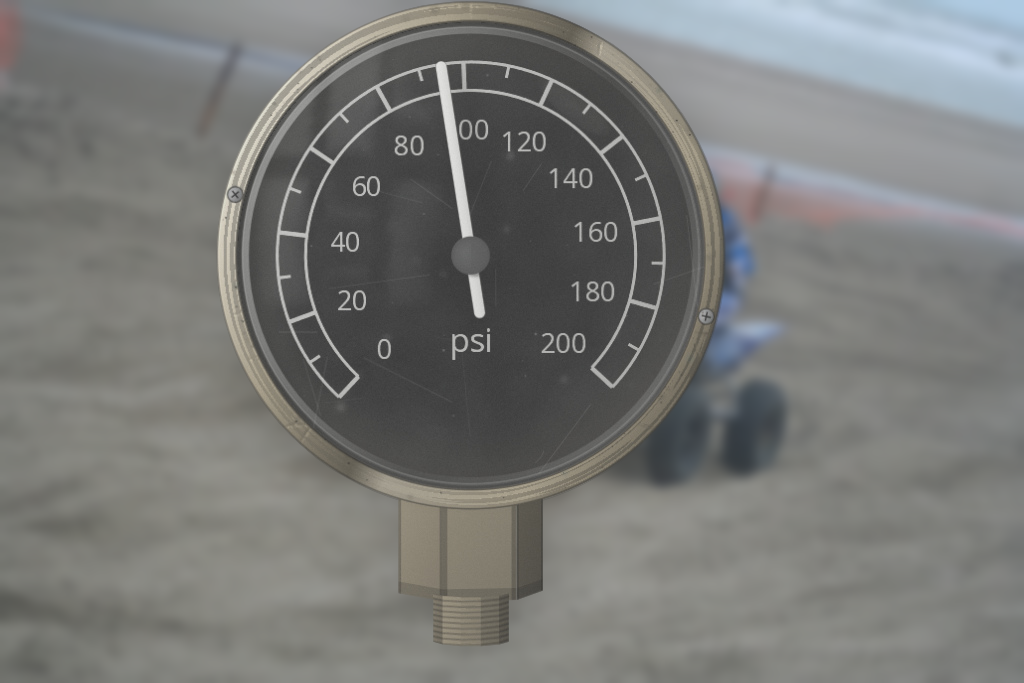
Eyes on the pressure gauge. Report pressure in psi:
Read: 95 psi
